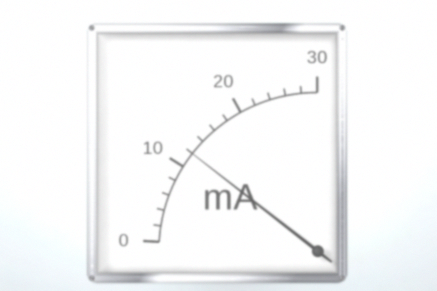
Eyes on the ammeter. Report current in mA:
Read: 12 mA
